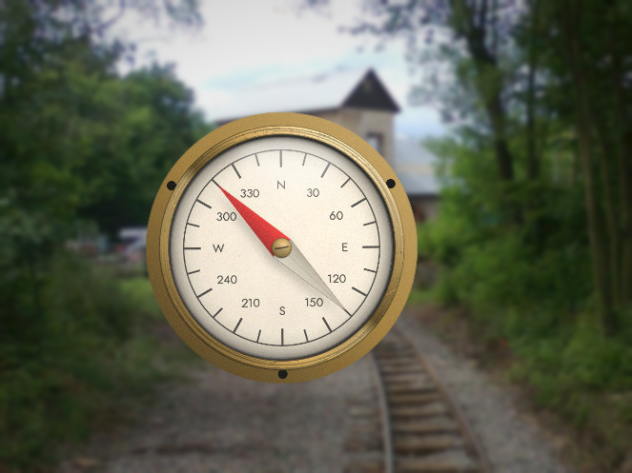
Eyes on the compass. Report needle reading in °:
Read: 315 °
